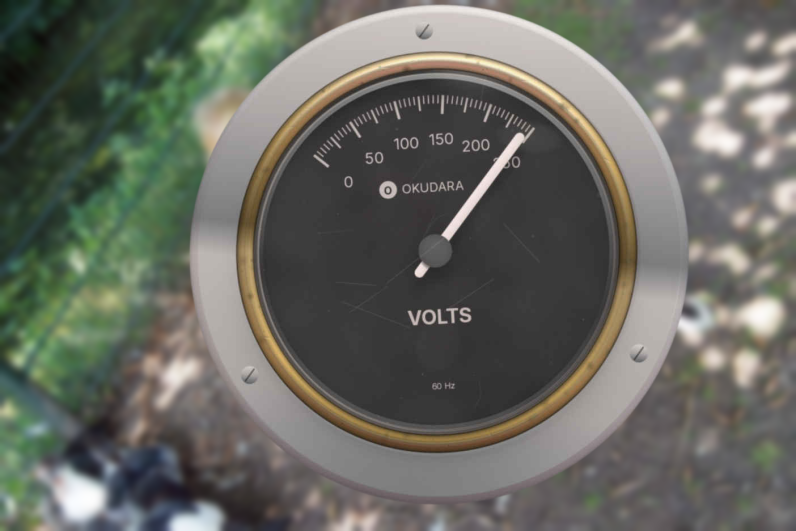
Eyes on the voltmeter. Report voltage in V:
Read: 245 V
